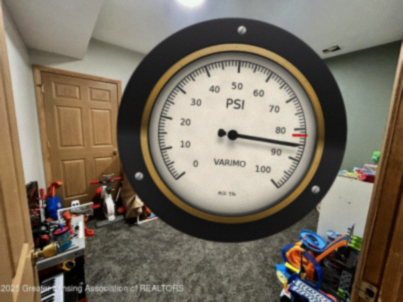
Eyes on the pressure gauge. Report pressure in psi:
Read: 85 psi
